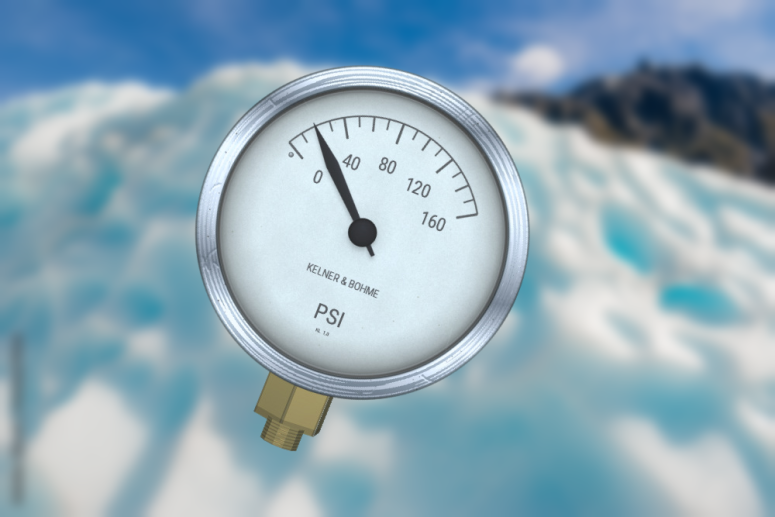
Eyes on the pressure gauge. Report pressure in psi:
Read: 20 psi
